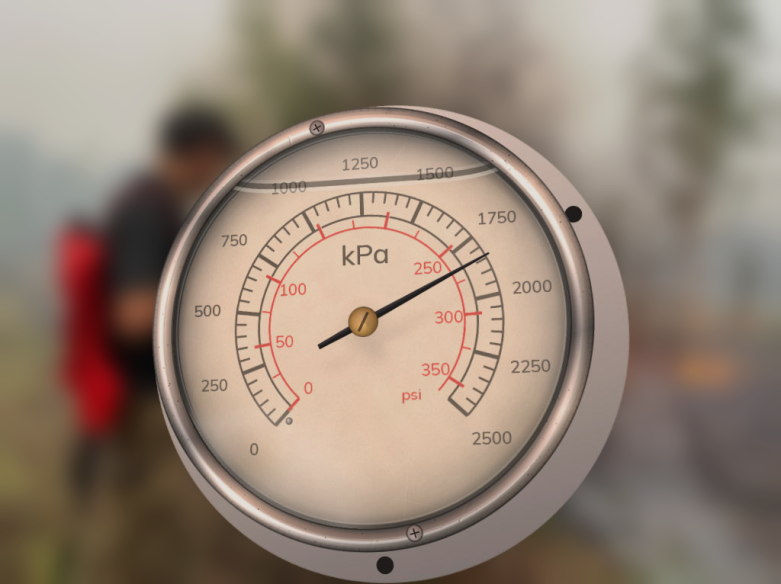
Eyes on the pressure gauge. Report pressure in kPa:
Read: 1850 kPa
